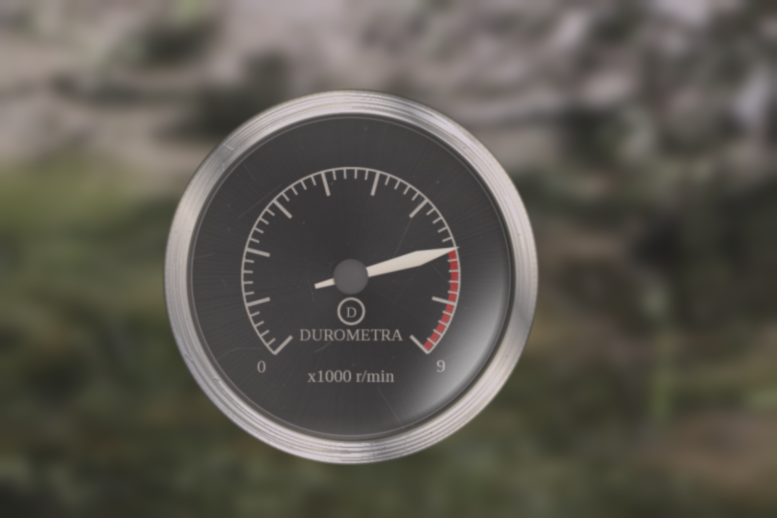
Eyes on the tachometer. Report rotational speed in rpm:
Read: 7000 rpm
